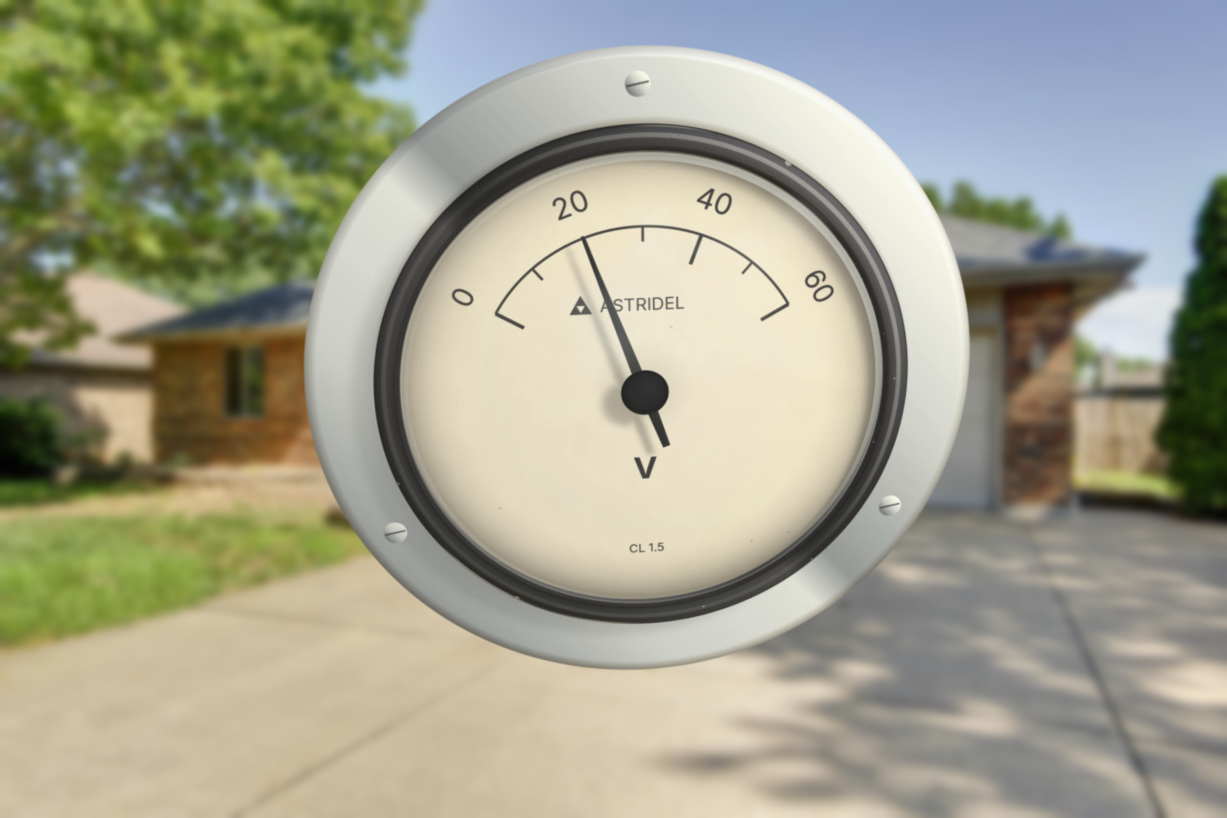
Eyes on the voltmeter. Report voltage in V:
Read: 20 V
